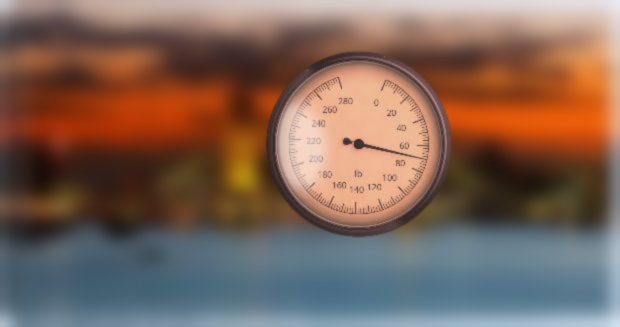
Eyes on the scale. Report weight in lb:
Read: 70 lb
